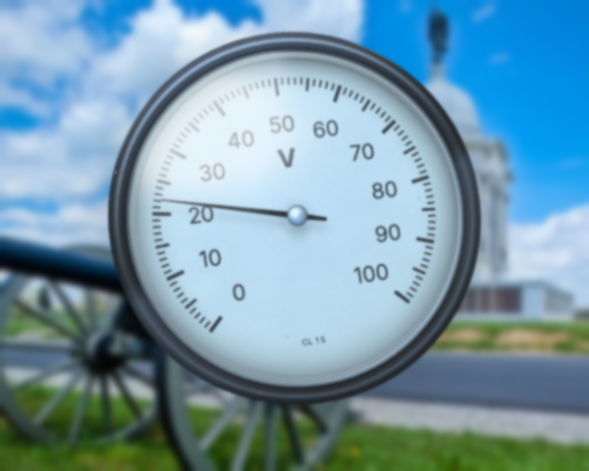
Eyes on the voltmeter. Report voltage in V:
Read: 22 V
